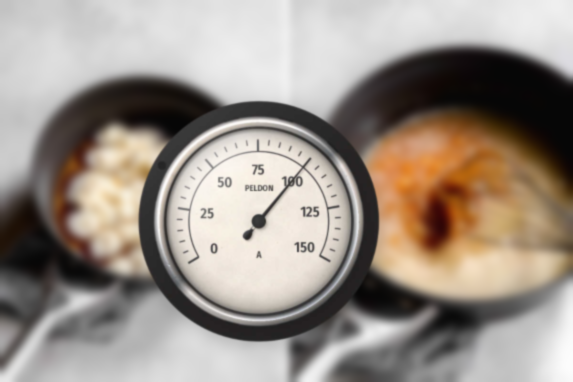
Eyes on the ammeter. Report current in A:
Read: 100 A
